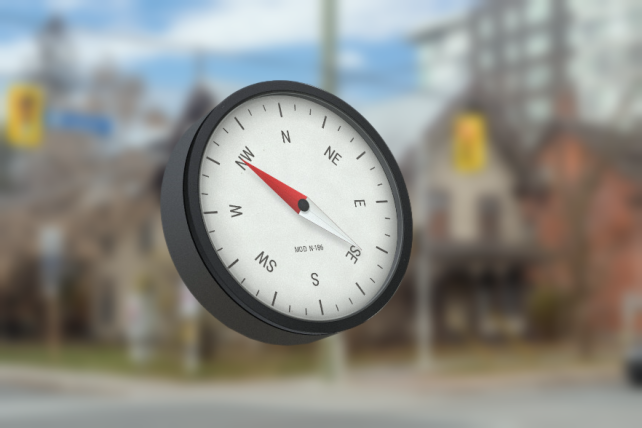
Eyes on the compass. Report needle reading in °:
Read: 310 °
